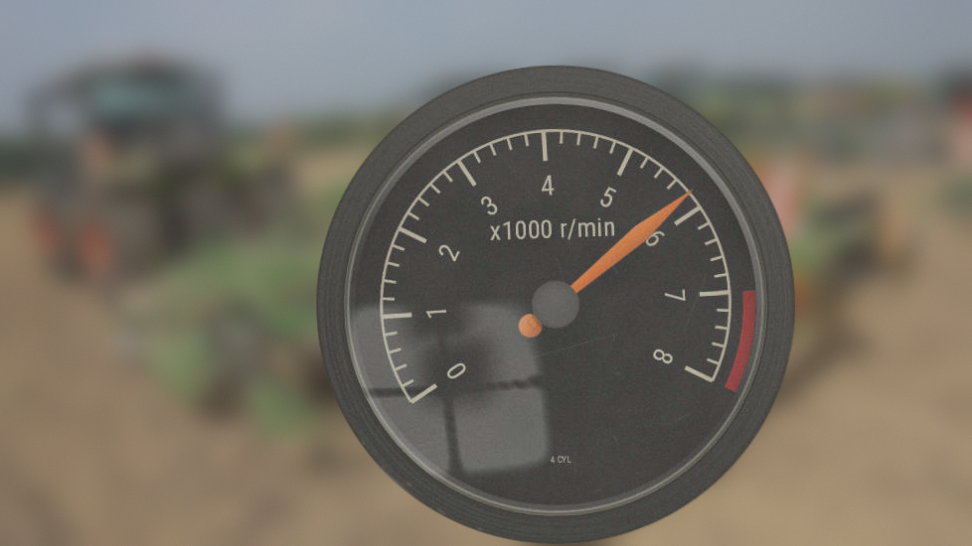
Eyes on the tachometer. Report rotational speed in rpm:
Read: 5800 rpm
